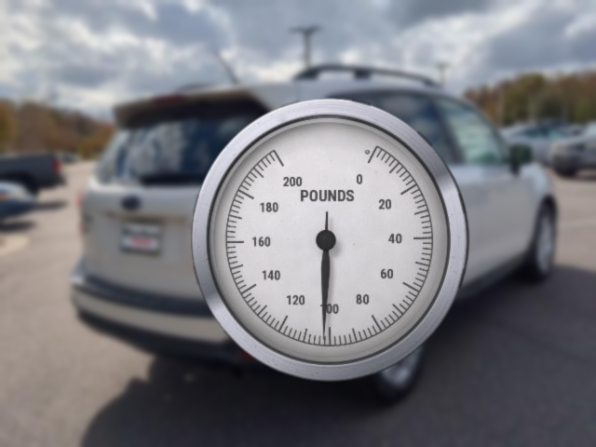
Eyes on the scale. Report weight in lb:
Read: 102 lb
